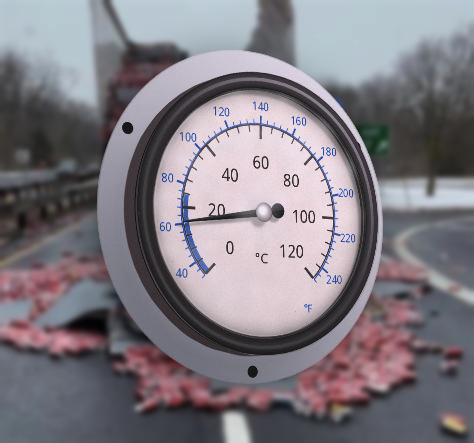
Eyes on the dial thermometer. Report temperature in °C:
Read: 16 °C
